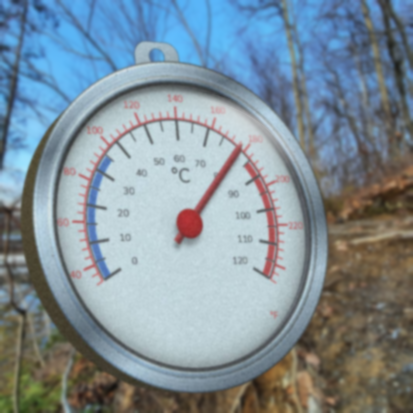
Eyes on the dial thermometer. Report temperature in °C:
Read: 80 °C
